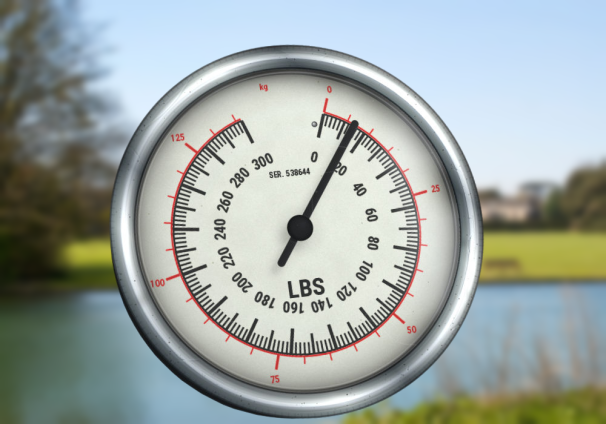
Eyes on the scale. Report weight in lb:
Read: 14 lb
